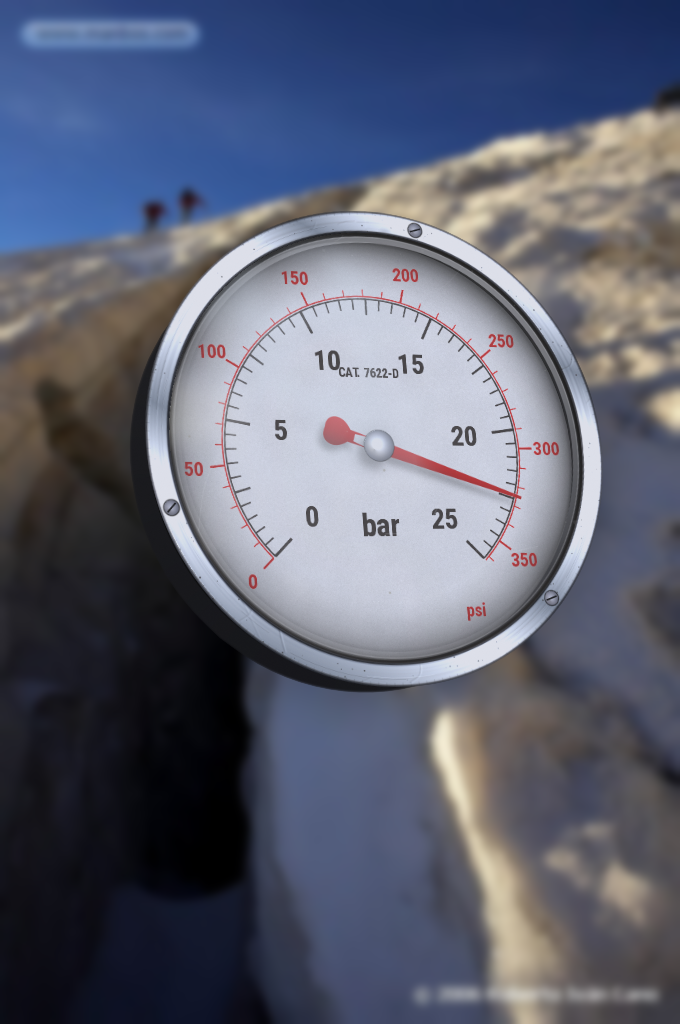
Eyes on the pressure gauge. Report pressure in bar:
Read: 22.5 bar
